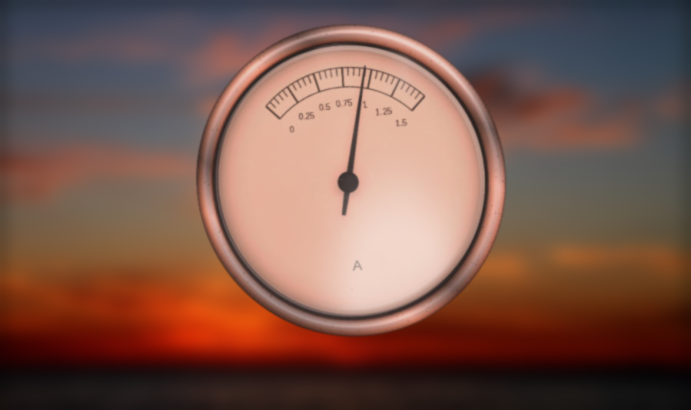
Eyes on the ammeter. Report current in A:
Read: 0.95 A
